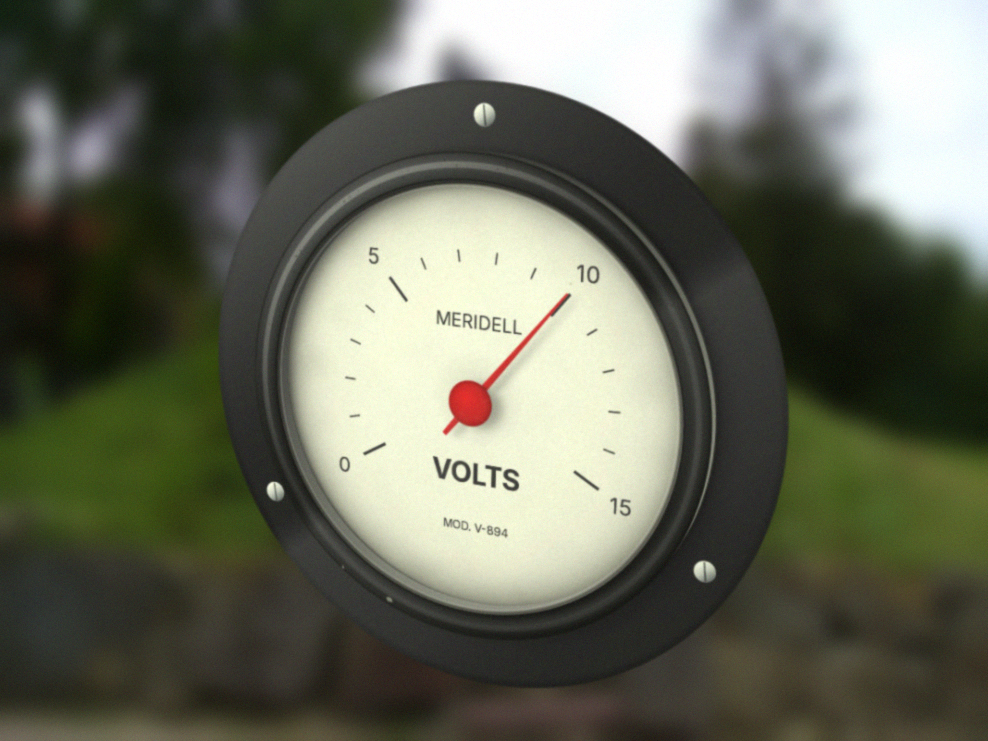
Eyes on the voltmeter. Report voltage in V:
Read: 10 V
